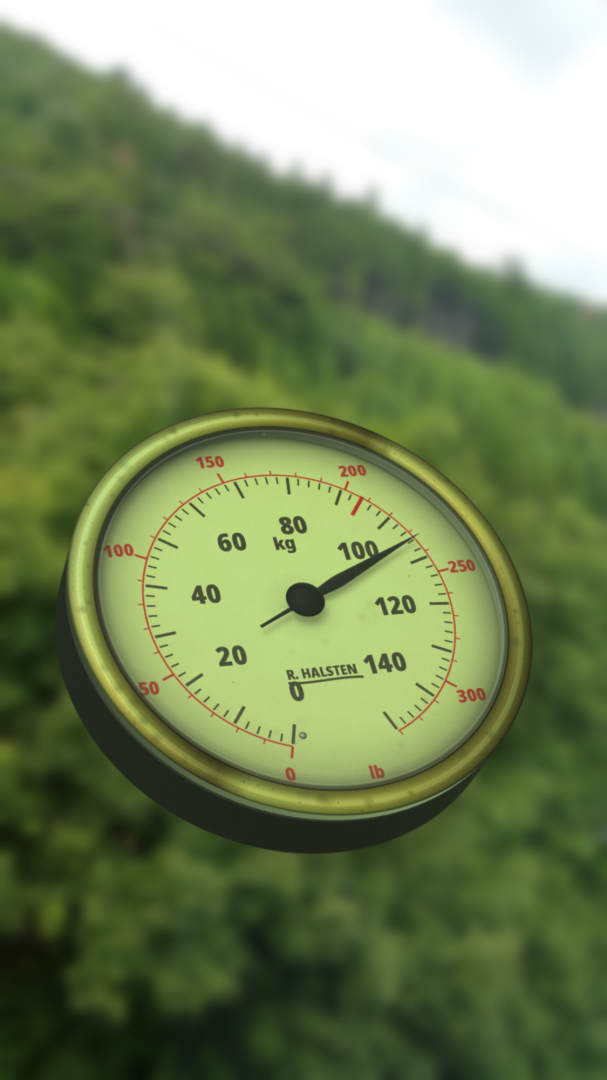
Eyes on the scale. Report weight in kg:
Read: 106 kg
